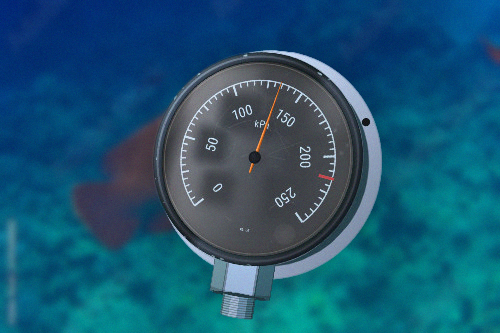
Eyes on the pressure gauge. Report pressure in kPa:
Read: 135 kPa
